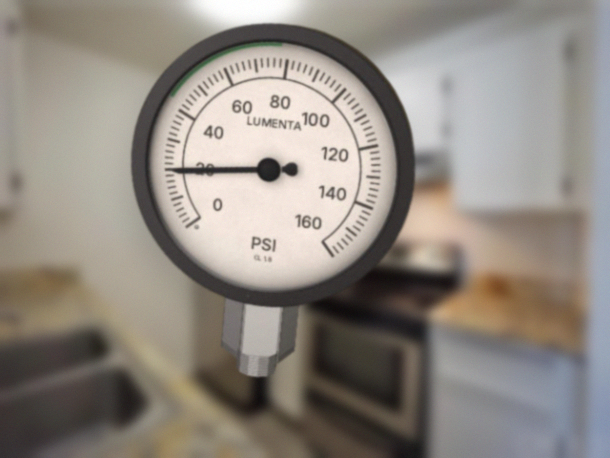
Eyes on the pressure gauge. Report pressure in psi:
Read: 20 psi
